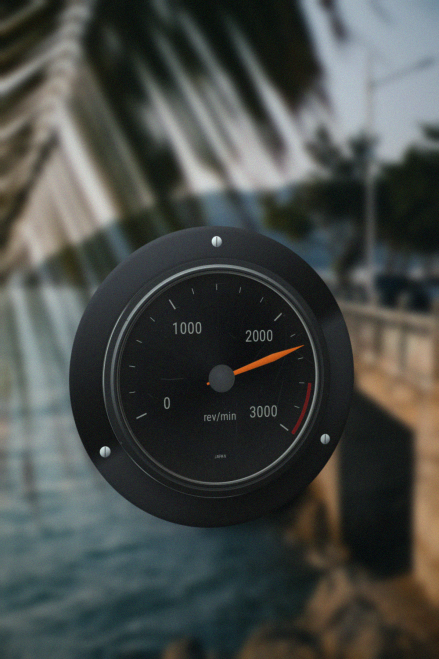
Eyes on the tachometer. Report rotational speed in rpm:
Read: 2300 rpm
